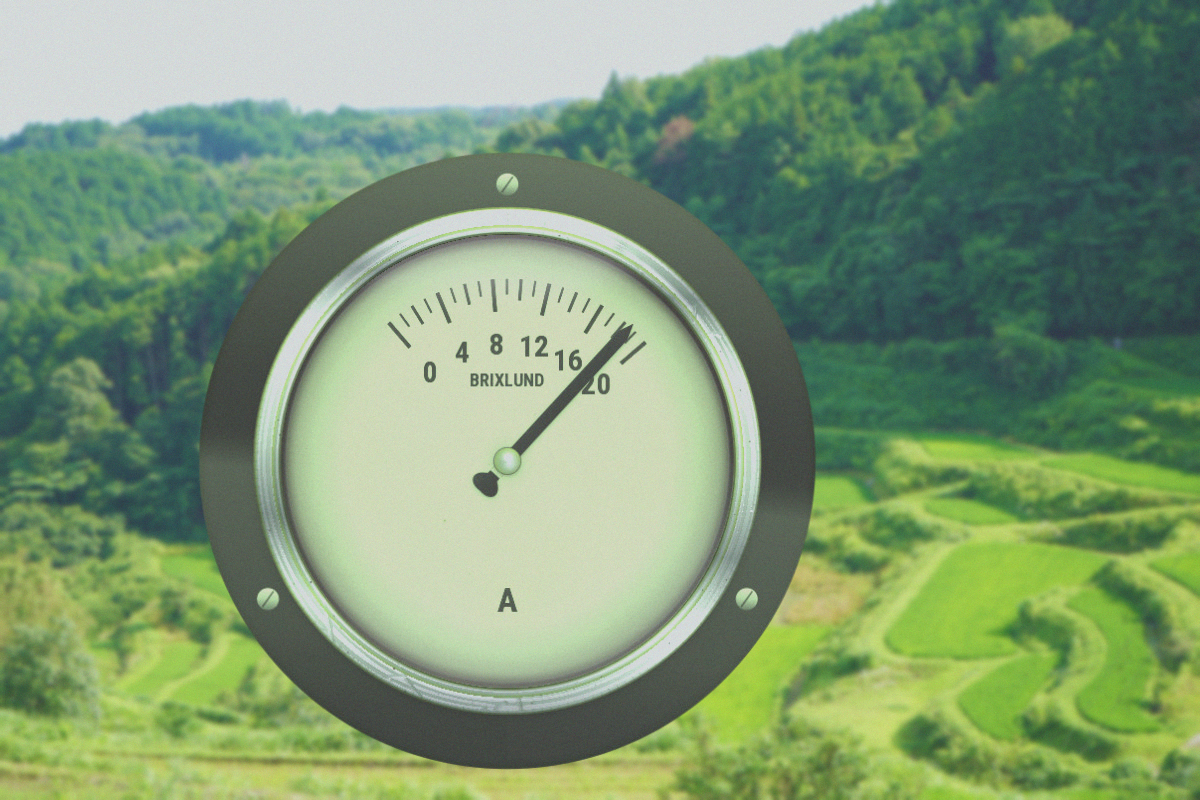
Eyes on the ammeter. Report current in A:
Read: 18.5 A
